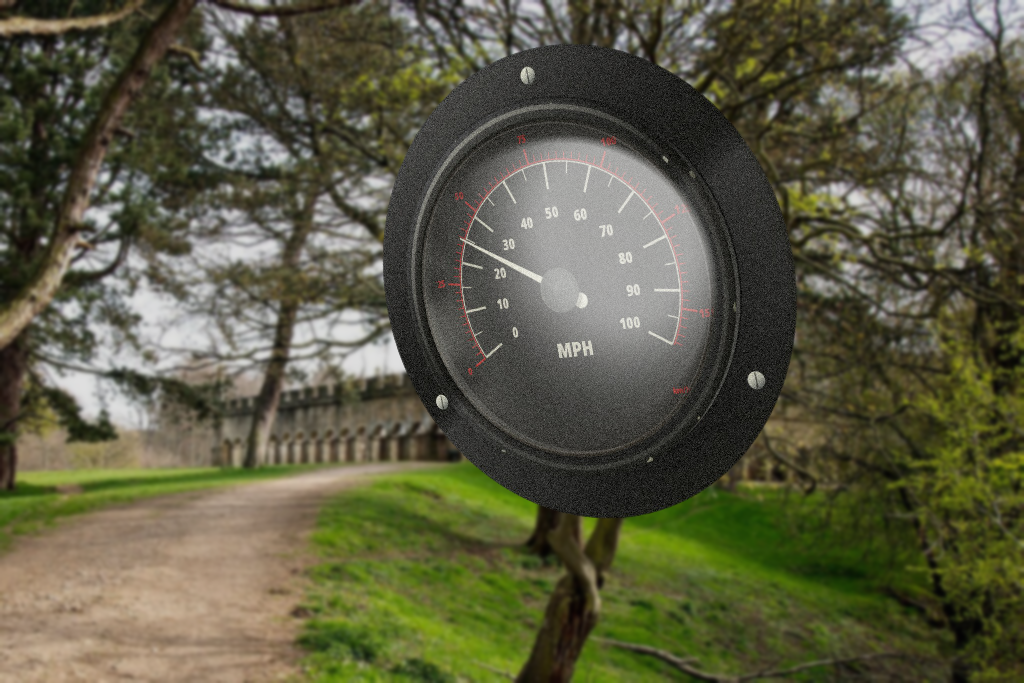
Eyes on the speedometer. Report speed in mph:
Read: 25 mph
